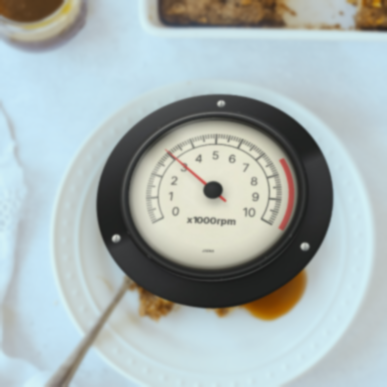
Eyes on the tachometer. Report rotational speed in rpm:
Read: 3000 rpm
